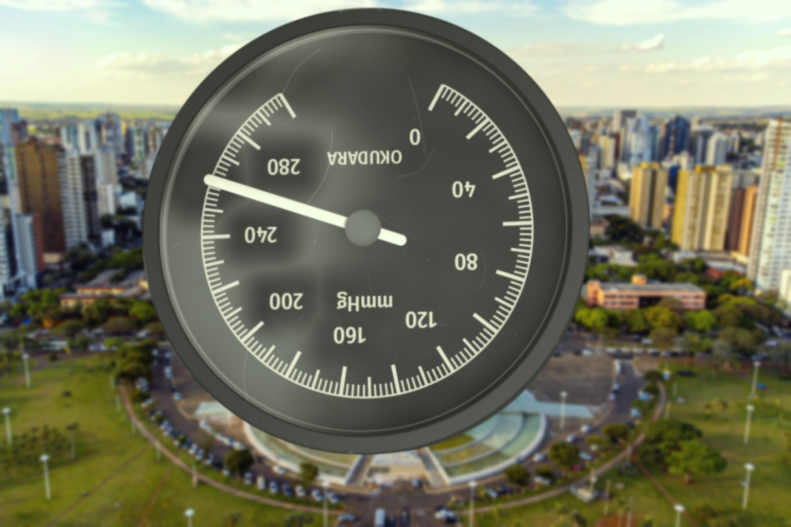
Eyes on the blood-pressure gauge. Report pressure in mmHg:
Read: 260 mmHg
